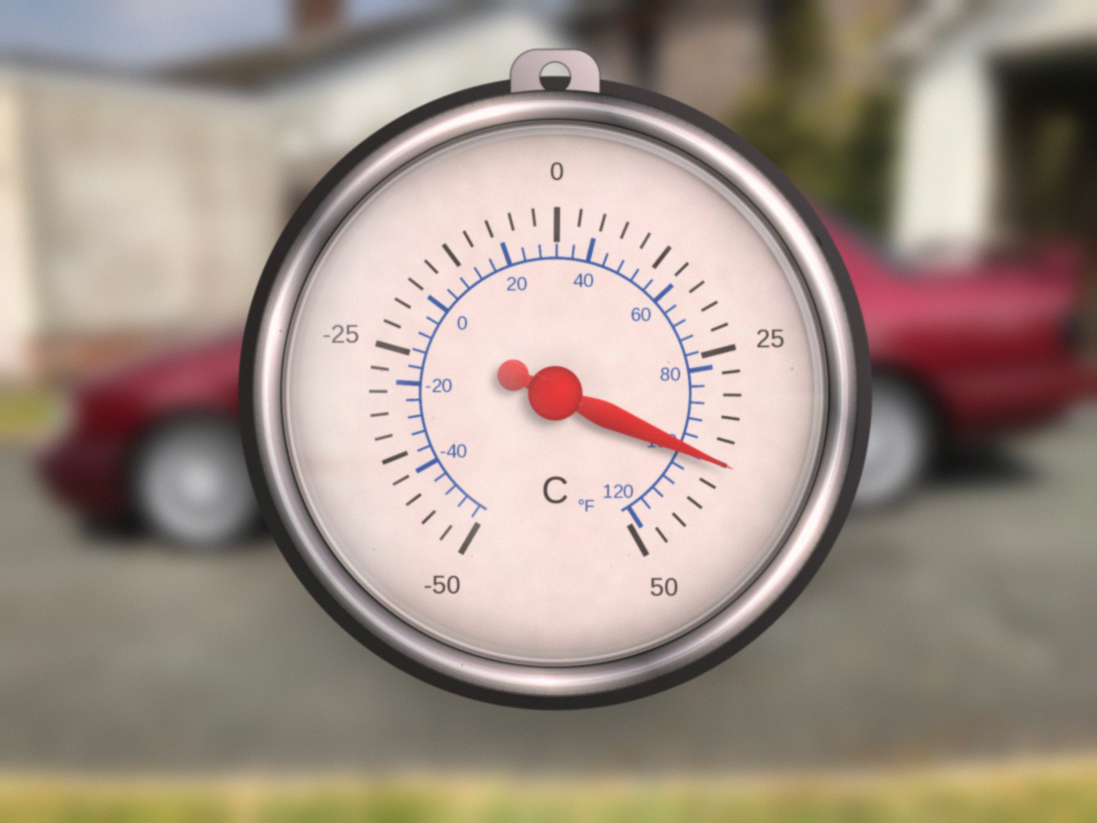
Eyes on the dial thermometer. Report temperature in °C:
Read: 37.5 °C
